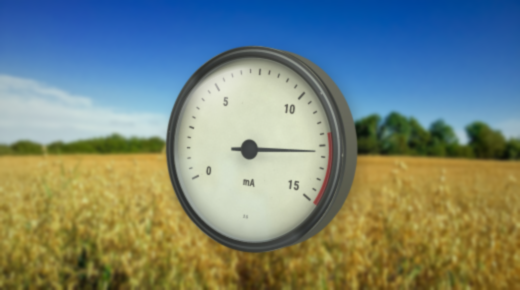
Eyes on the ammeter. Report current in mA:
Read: 12.75 mA
